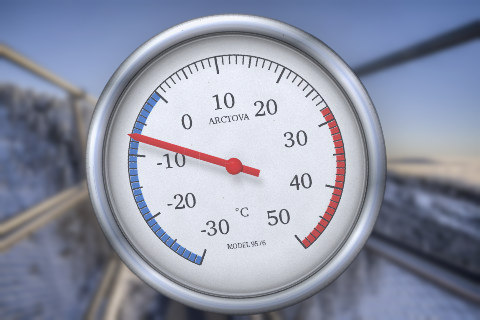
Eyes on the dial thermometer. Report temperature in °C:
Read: -7 °C
